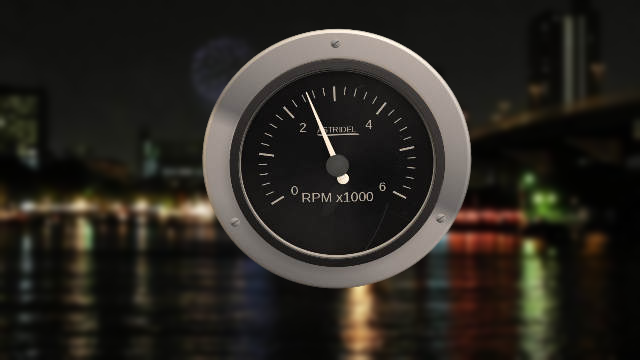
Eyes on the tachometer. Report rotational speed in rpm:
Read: 2500 rpm
